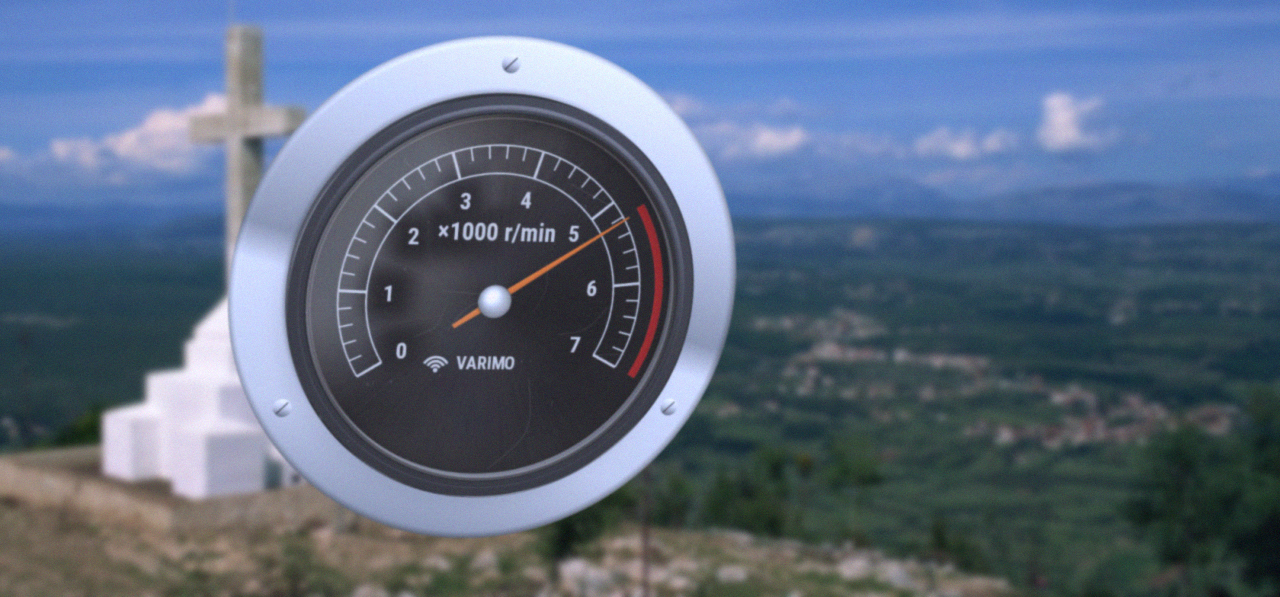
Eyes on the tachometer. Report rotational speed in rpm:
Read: 5200 rpm
